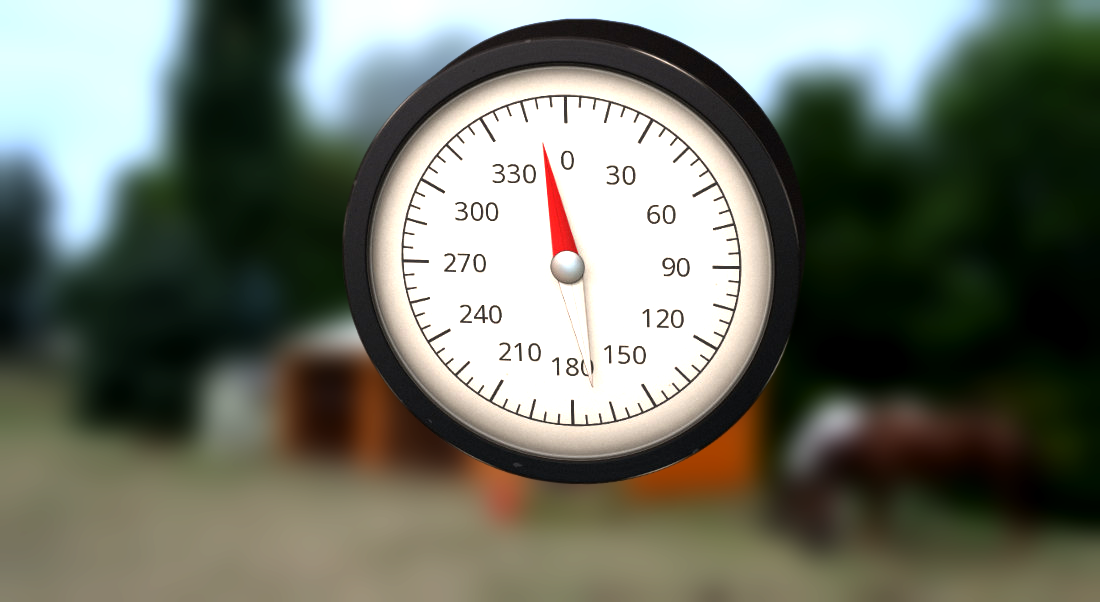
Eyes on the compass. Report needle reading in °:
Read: 350 °
